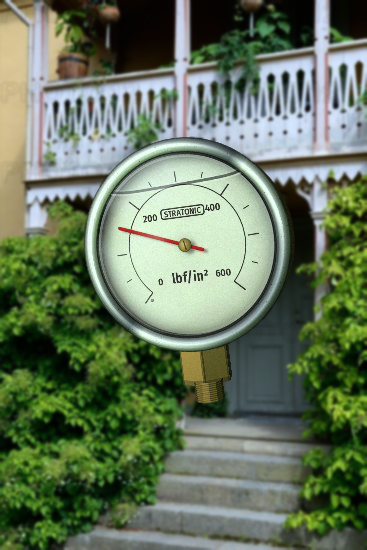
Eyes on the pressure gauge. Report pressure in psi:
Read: 150 psi
